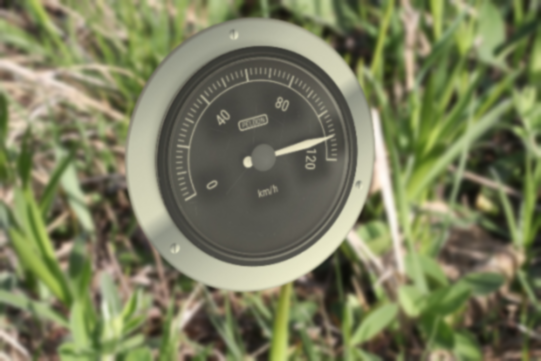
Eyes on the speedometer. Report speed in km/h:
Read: 110 km/h
